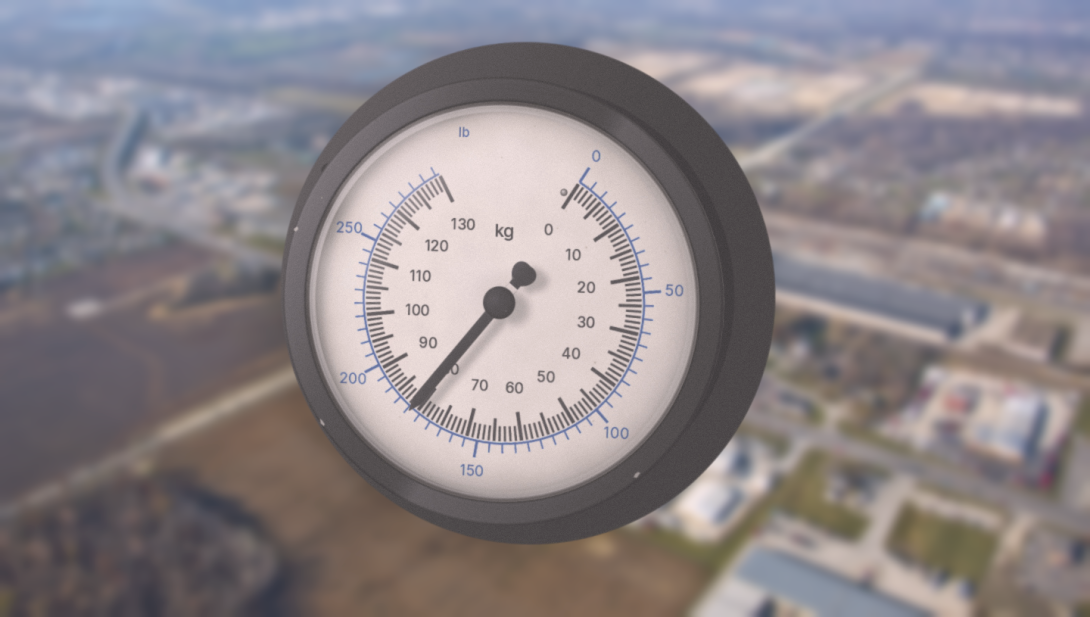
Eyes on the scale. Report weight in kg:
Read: 81 kg
